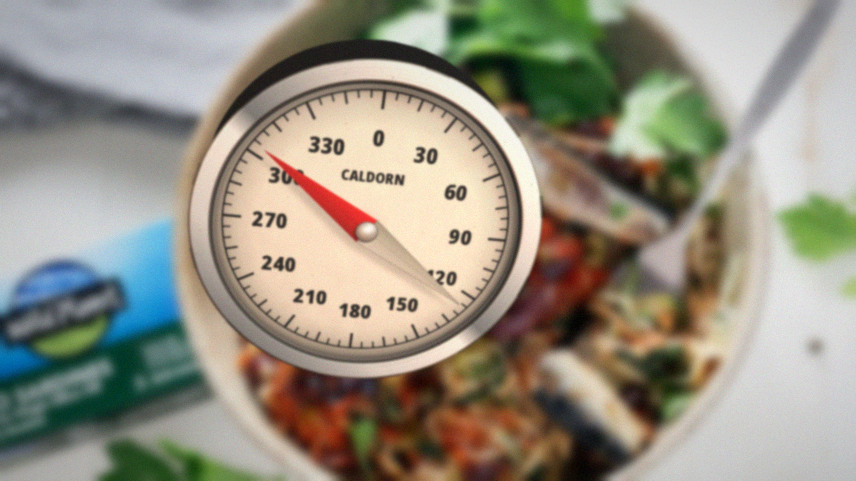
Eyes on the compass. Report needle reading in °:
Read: 305 °
